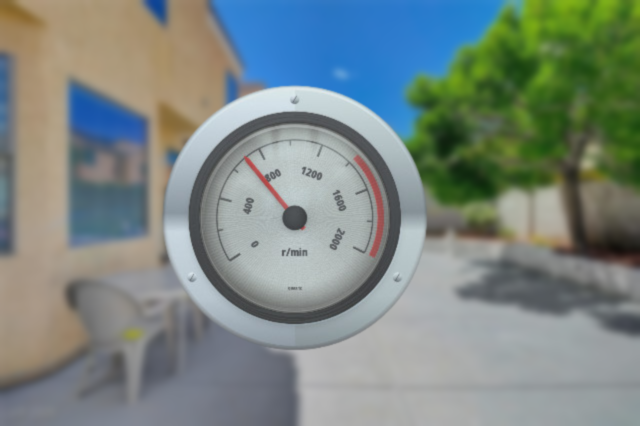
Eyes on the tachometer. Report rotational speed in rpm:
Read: 700 rpm
